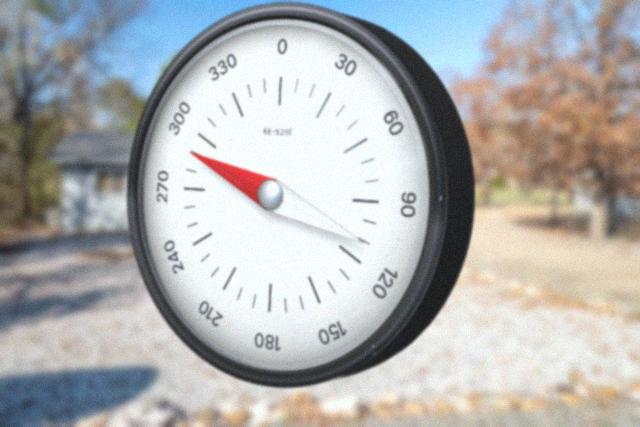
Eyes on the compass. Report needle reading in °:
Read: 290 °
